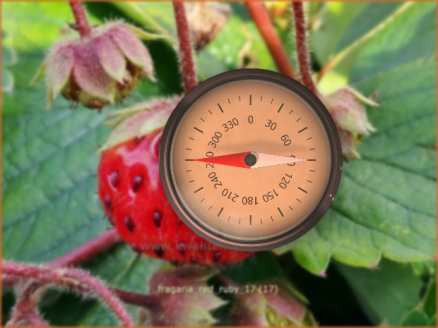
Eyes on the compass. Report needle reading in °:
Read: 270 °
